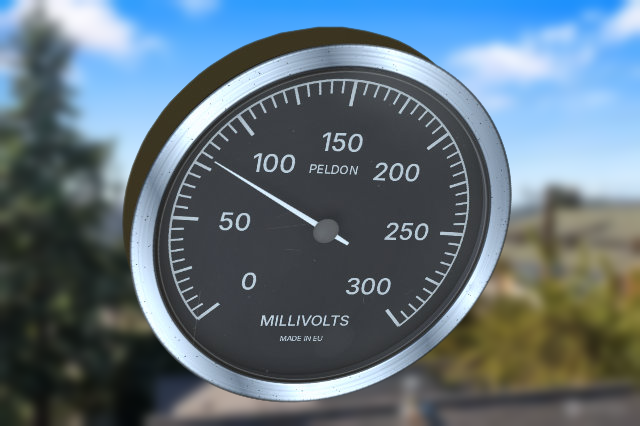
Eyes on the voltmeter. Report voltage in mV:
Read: 80 mV
